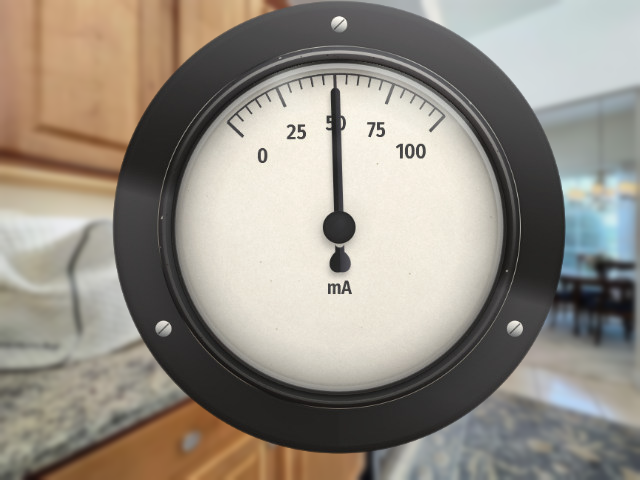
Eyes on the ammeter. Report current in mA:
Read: 50 mA
